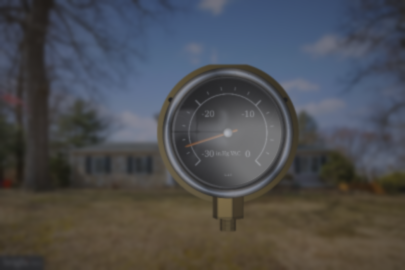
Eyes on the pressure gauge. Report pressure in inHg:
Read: -27 inHg
